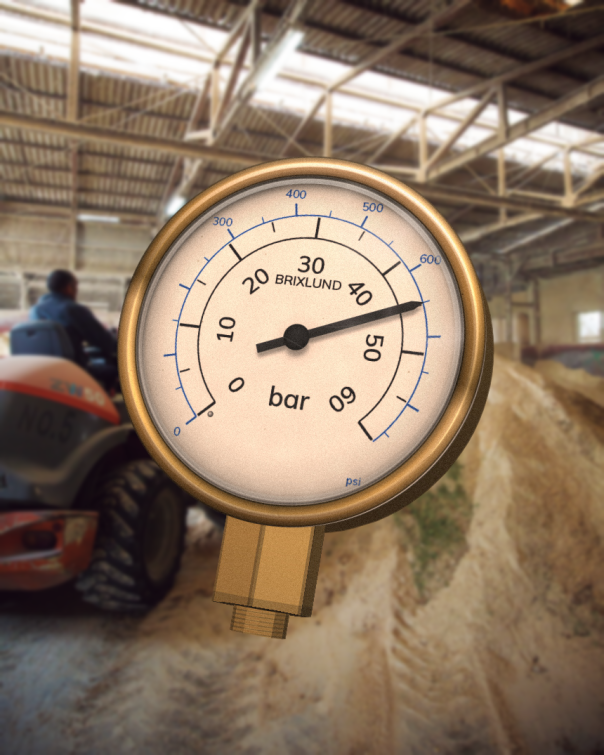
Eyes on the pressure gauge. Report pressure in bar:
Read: 45 bar
